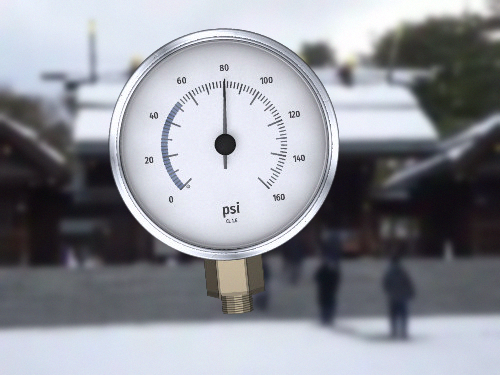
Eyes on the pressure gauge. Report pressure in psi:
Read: 80 psi
